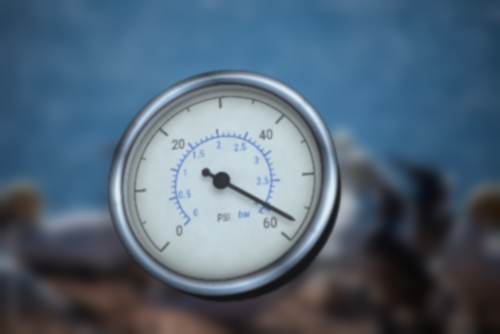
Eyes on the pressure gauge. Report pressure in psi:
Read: 57.5 psi
